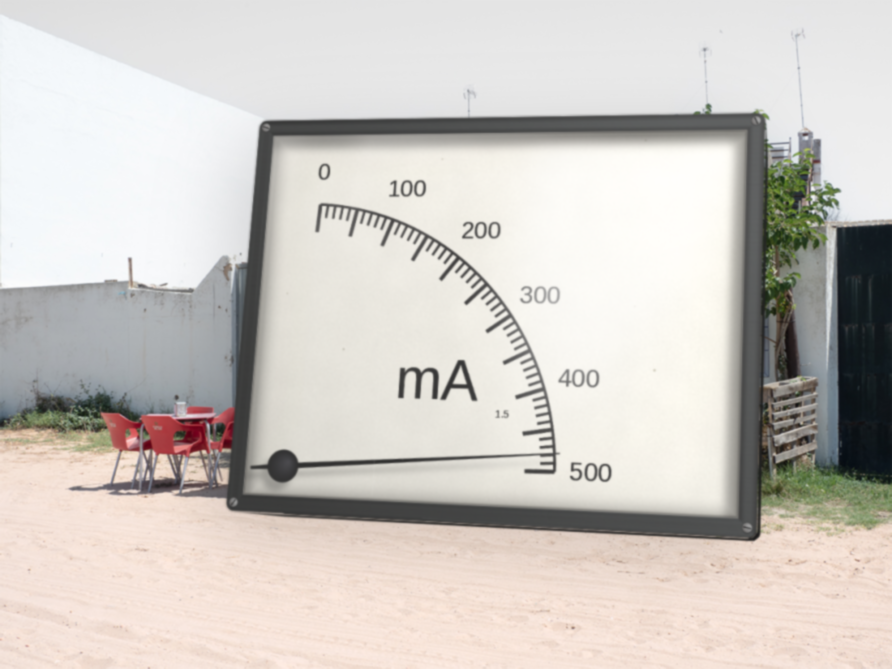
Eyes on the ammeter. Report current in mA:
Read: 480 mA
